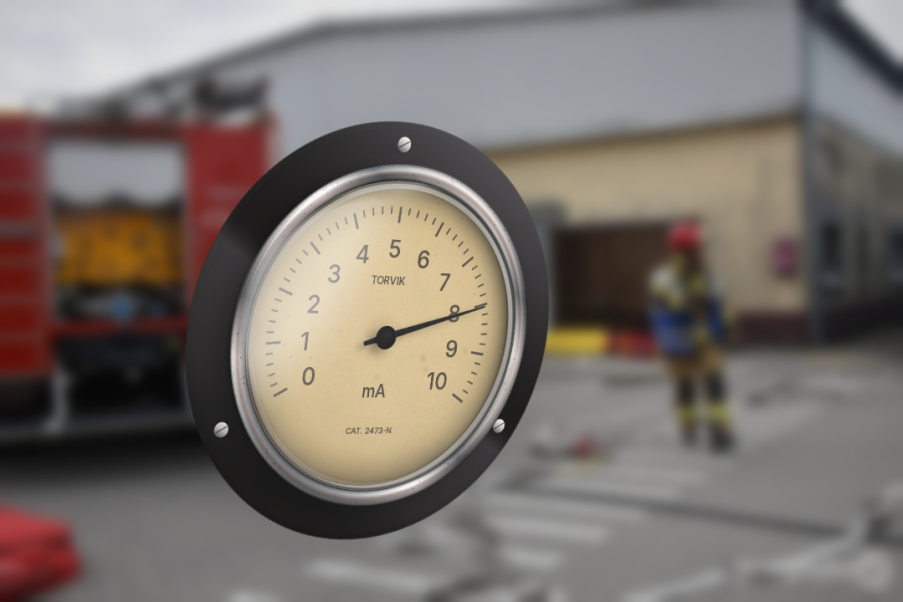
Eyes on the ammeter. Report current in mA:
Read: 8 mA
